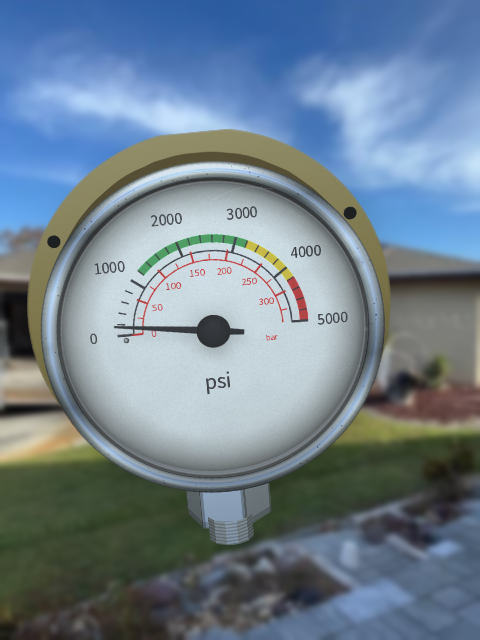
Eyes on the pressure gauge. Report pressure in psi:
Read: 200 psi
